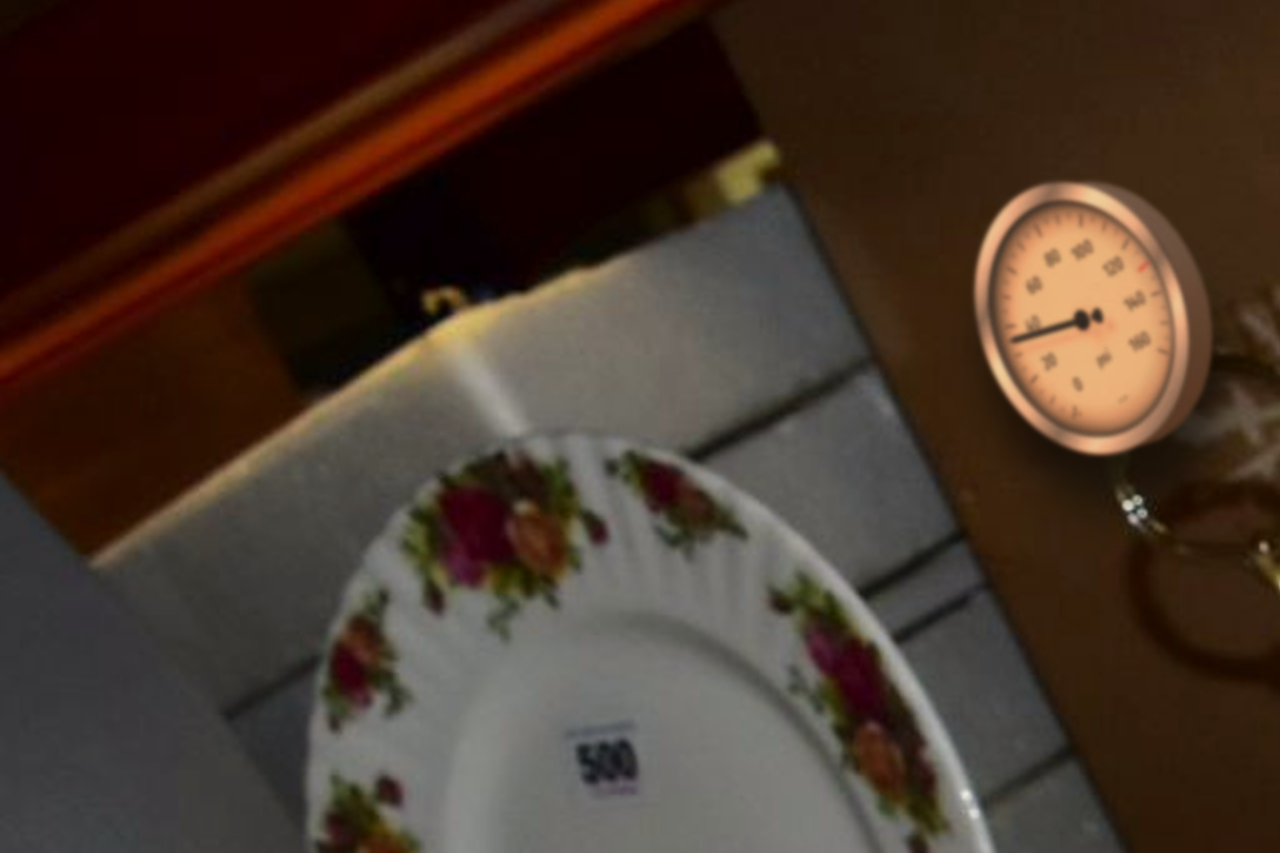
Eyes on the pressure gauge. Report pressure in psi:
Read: 35 psi
